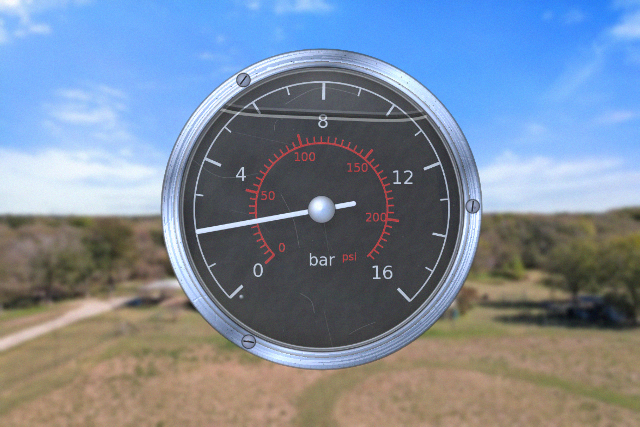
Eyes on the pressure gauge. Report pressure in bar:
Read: 2 bar
